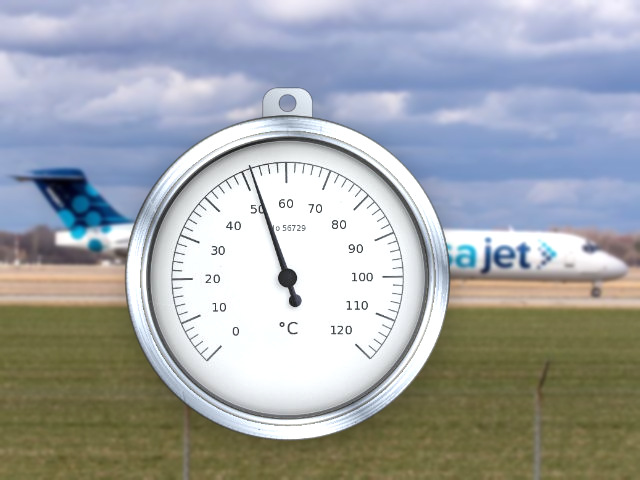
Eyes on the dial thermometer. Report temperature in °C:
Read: 52 °C
